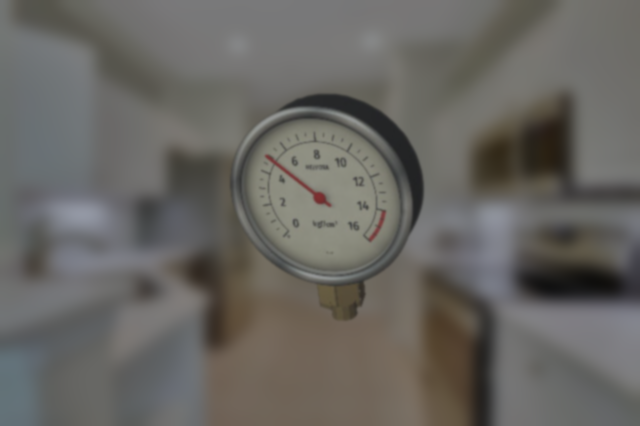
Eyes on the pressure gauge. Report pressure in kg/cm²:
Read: 5 kg/cm²
